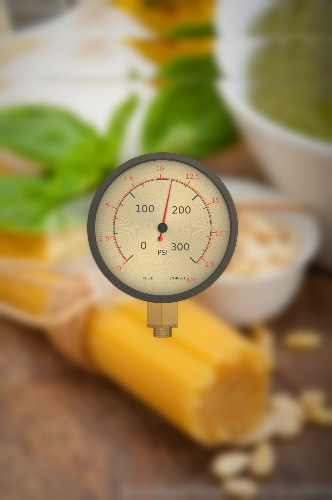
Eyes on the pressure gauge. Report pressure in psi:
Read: 160 psi
